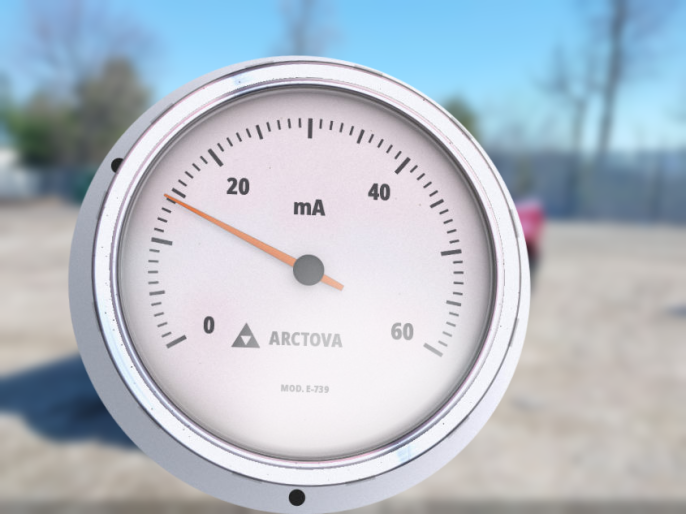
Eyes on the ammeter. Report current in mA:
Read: 14 mA
